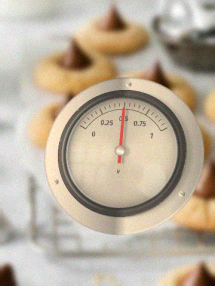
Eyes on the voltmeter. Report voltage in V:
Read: 0.5 V
